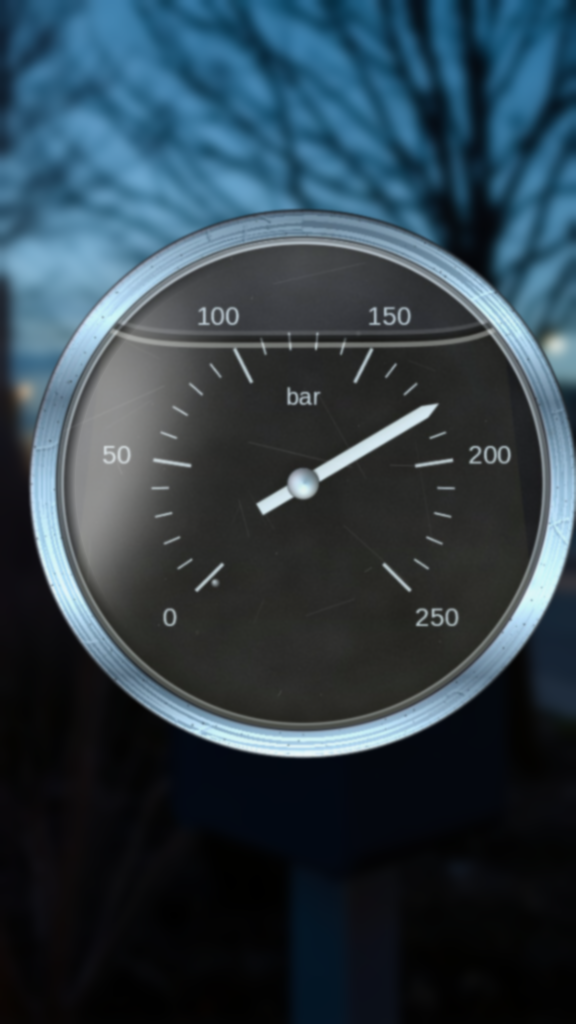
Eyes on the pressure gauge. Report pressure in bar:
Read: 180 bar
